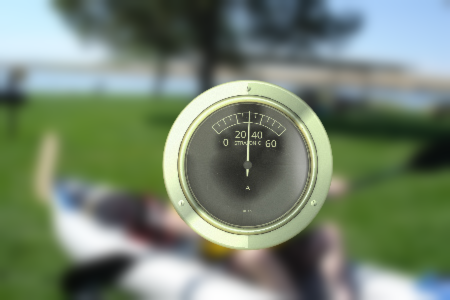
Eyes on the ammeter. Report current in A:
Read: 30 A
